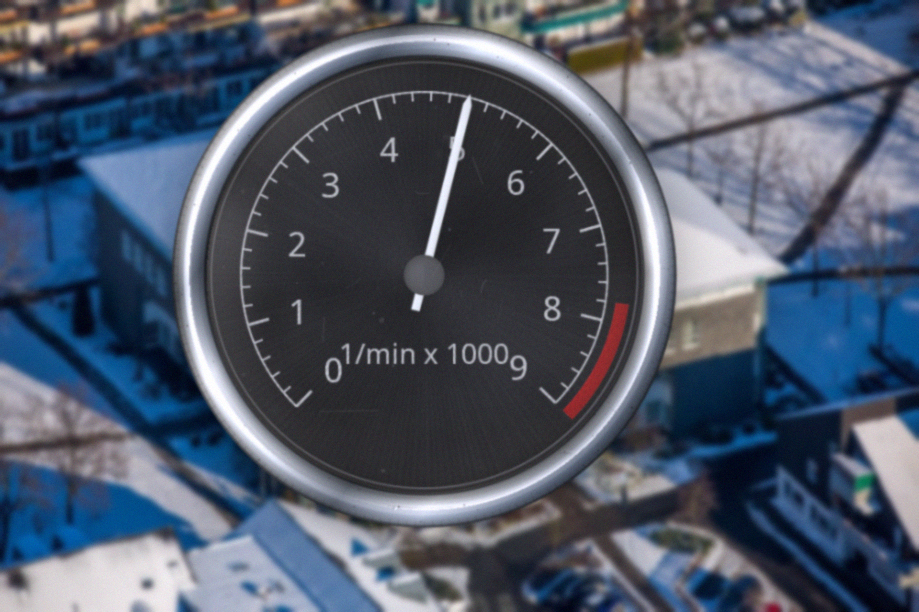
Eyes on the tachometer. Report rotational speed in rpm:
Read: 5000 rpm
